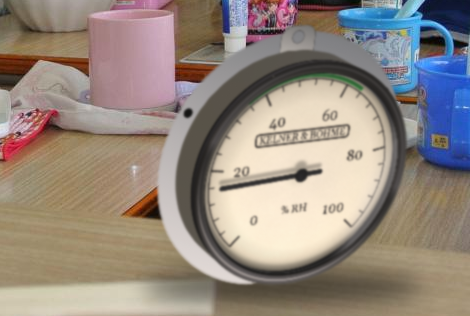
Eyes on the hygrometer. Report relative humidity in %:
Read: 16 %
